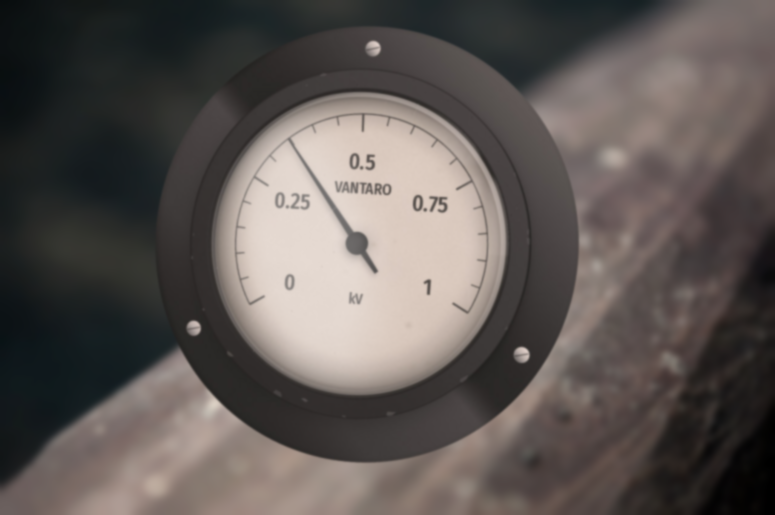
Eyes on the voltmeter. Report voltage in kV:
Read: 0.35 kV
